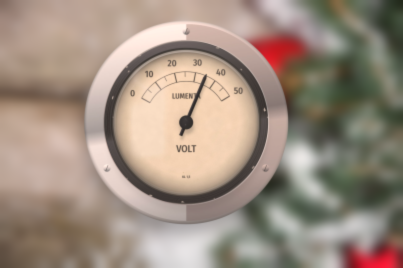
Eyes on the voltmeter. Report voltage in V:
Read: 35 V
